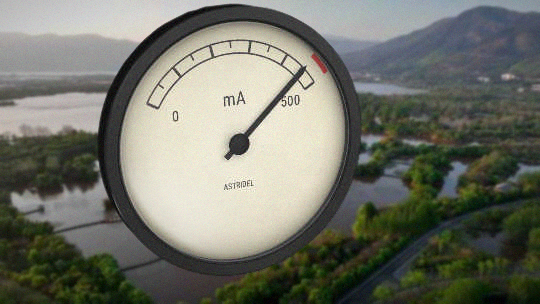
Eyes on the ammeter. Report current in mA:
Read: 450 mA
